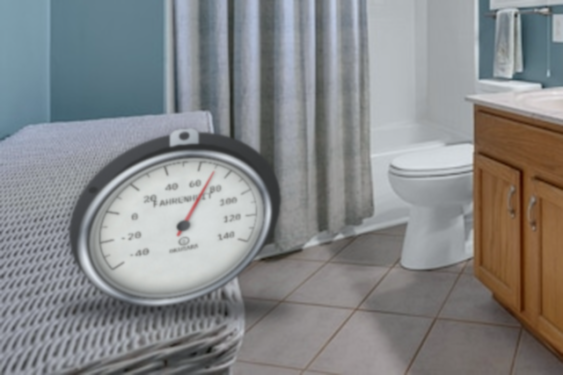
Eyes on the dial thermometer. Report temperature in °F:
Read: 70 °F
